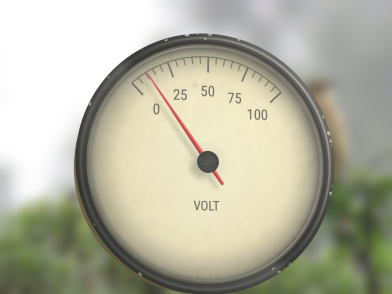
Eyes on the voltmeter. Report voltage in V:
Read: 10 V
